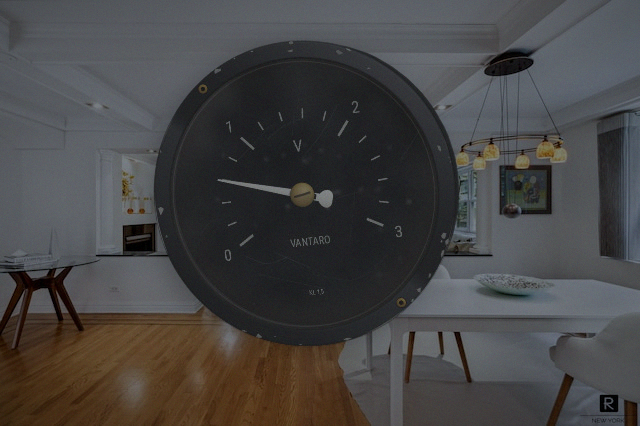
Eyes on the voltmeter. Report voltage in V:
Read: 0.6 V
